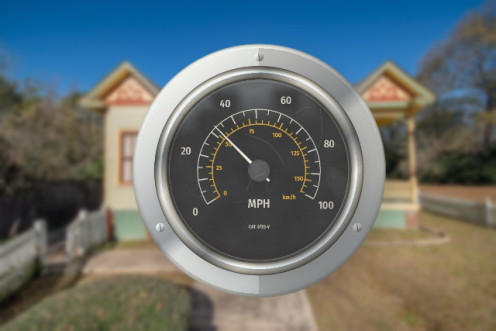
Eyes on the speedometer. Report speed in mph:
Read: 32.5 mph
